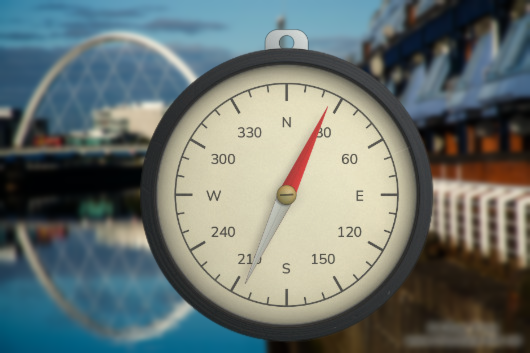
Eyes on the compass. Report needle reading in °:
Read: 25 °
